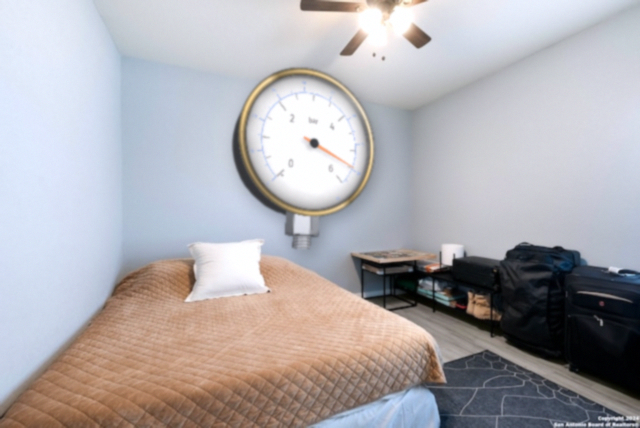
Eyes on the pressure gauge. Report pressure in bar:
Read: 5.5 bar
